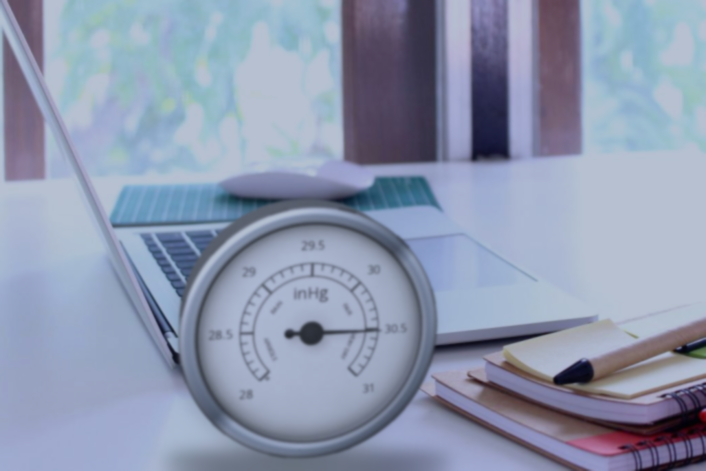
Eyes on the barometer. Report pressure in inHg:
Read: 30.5 inHg
